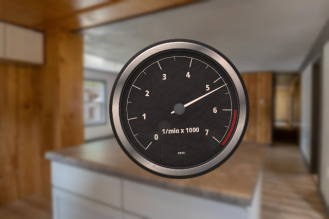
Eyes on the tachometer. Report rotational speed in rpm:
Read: 5250 rpm
